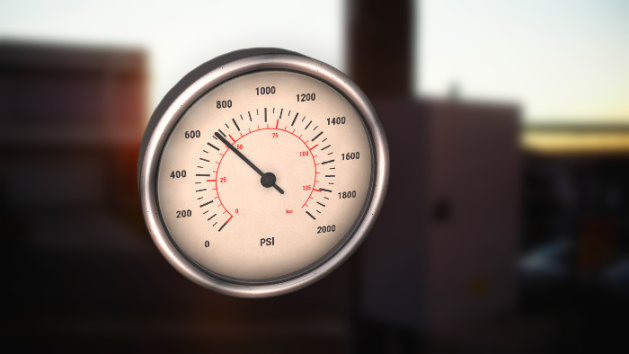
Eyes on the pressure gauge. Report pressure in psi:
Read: 675 psi
